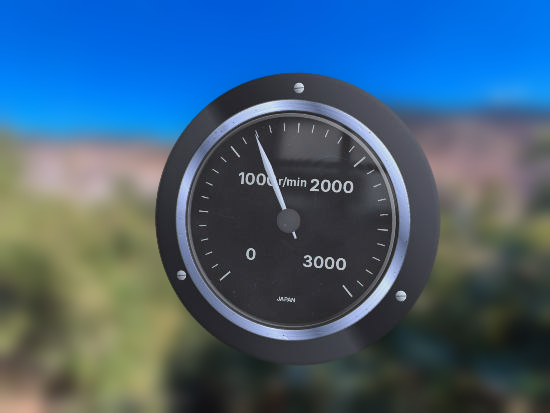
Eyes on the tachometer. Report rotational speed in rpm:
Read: 1200 rpm
